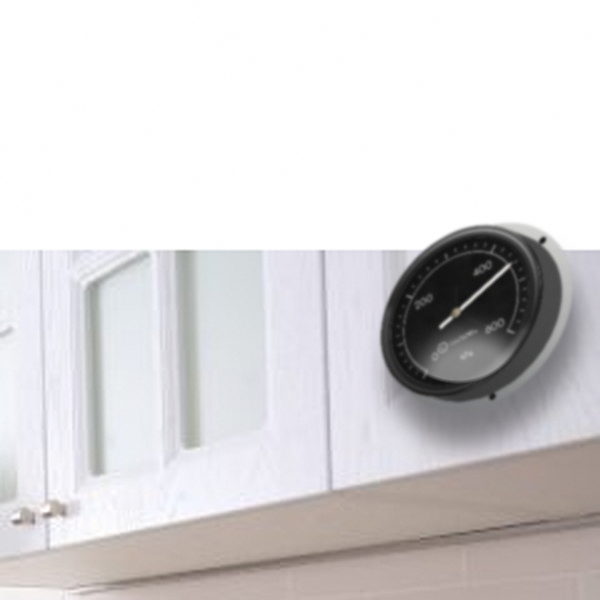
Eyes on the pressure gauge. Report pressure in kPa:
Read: 460 kPa
